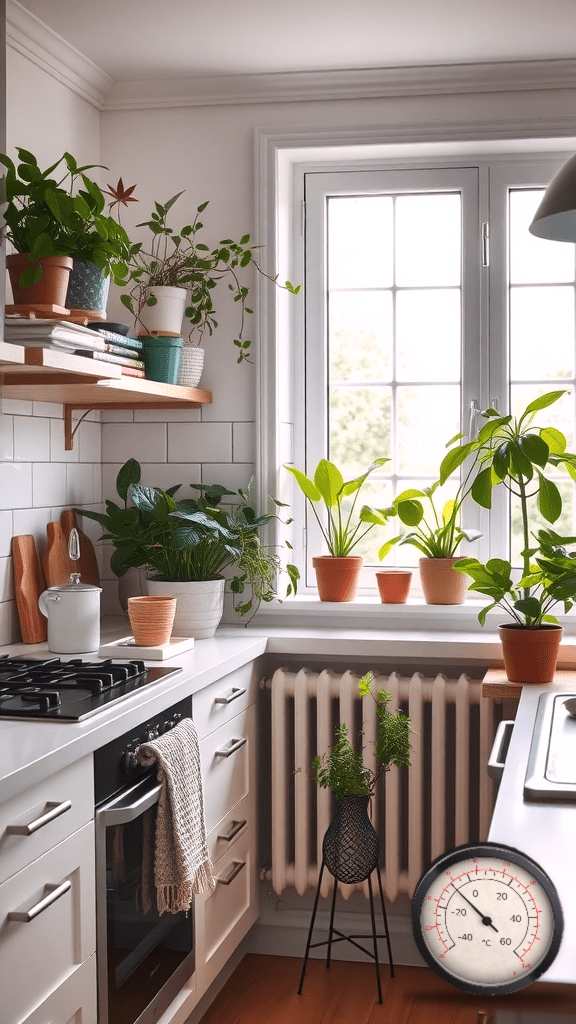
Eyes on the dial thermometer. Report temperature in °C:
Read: -8 °C
